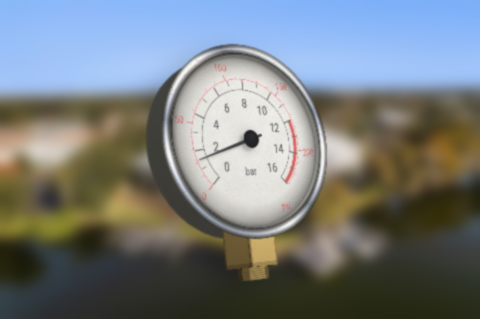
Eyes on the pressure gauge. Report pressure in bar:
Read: 1.5 bar
